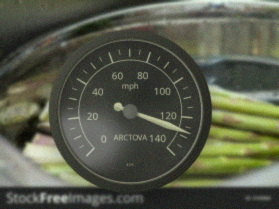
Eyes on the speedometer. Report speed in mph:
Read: 127.5 mph
